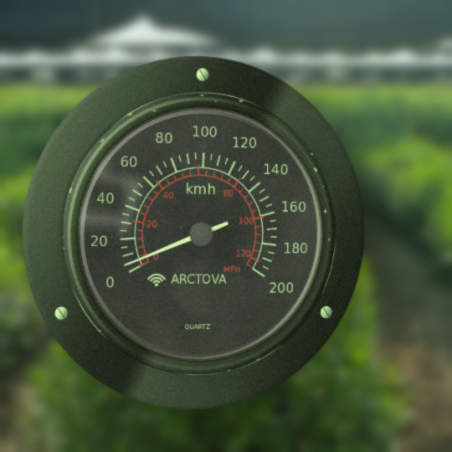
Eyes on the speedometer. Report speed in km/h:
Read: 5 km/h
